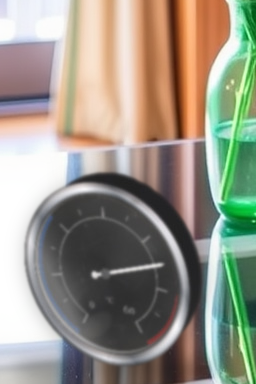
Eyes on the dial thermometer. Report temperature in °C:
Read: 45 °C
